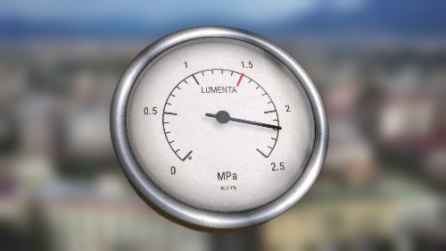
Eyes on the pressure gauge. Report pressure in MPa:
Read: 2.2 MPa
